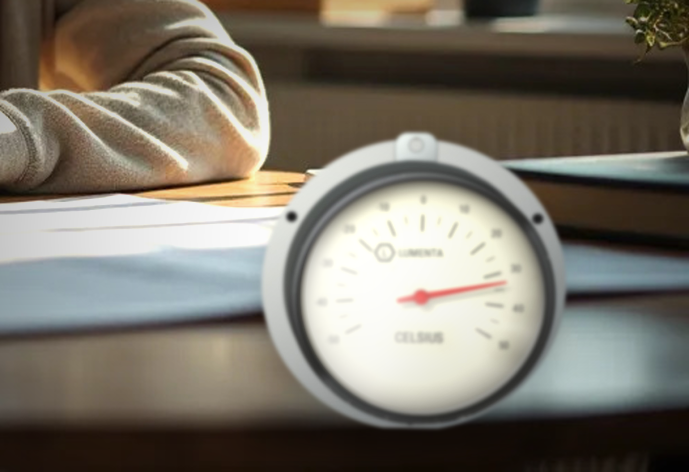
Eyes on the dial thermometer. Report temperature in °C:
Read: 32.5 °C
